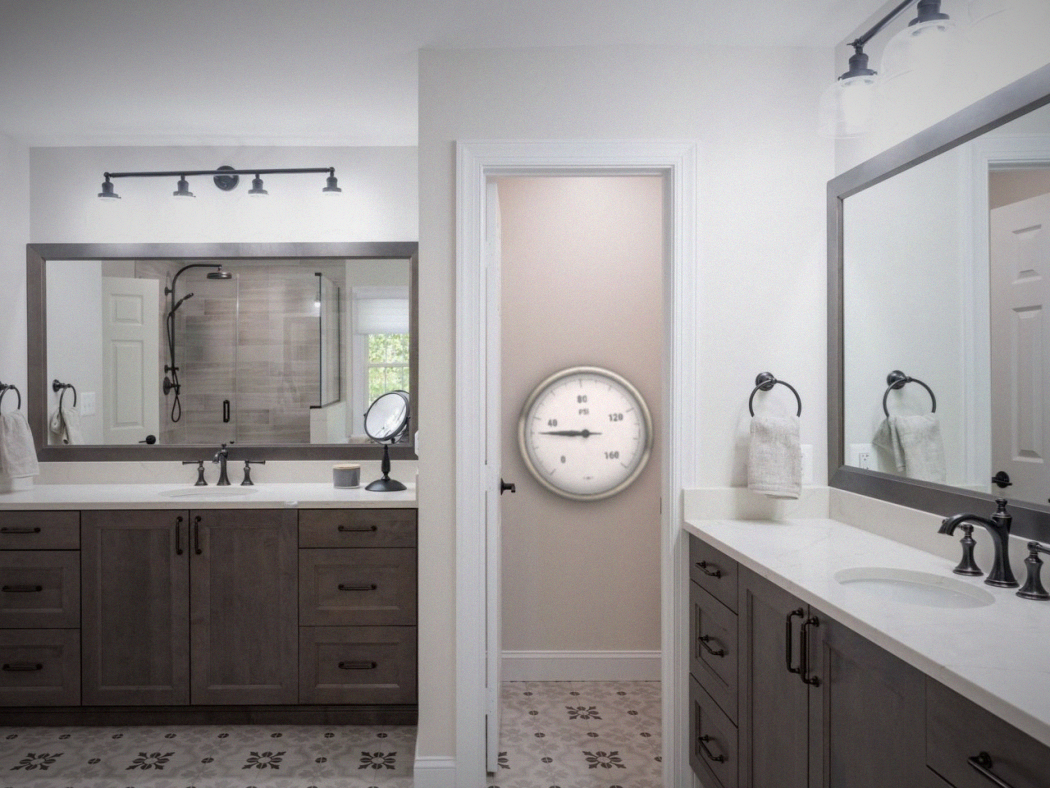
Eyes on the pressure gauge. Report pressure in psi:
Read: 30 psi
